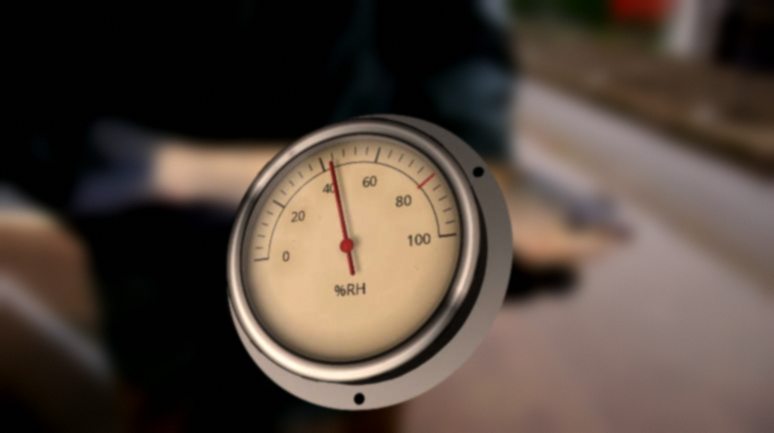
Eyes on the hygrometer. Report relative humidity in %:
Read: 44 %
